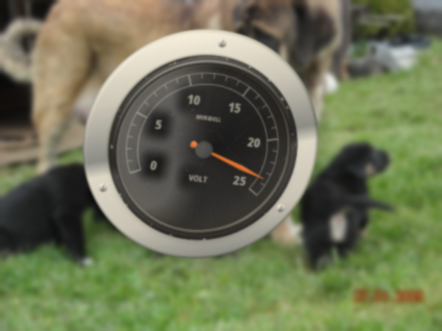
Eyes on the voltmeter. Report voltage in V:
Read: 23.5 V
